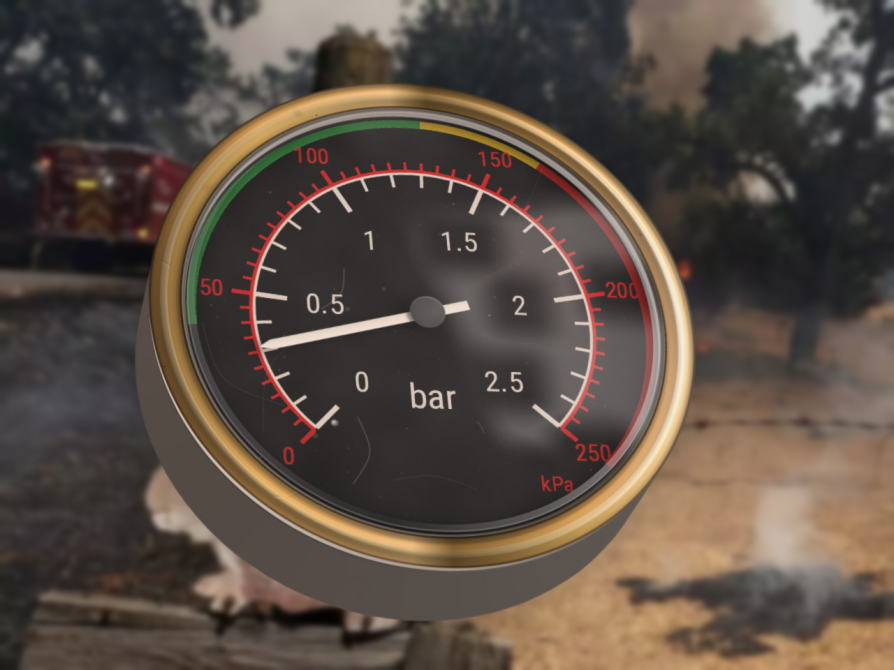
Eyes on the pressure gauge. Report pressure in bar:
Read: 0.3 bar
